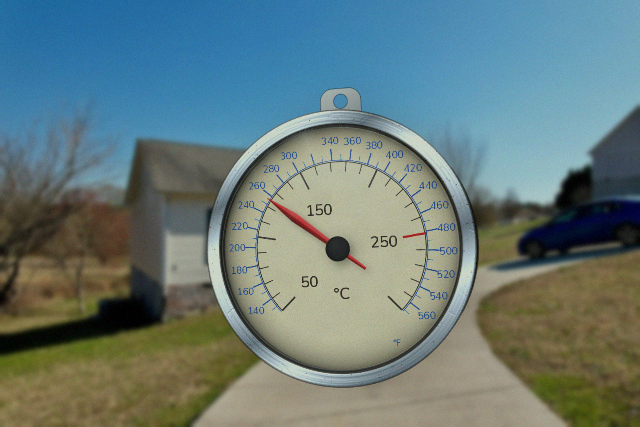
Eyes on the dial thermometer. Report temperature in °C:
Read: 125 °C
